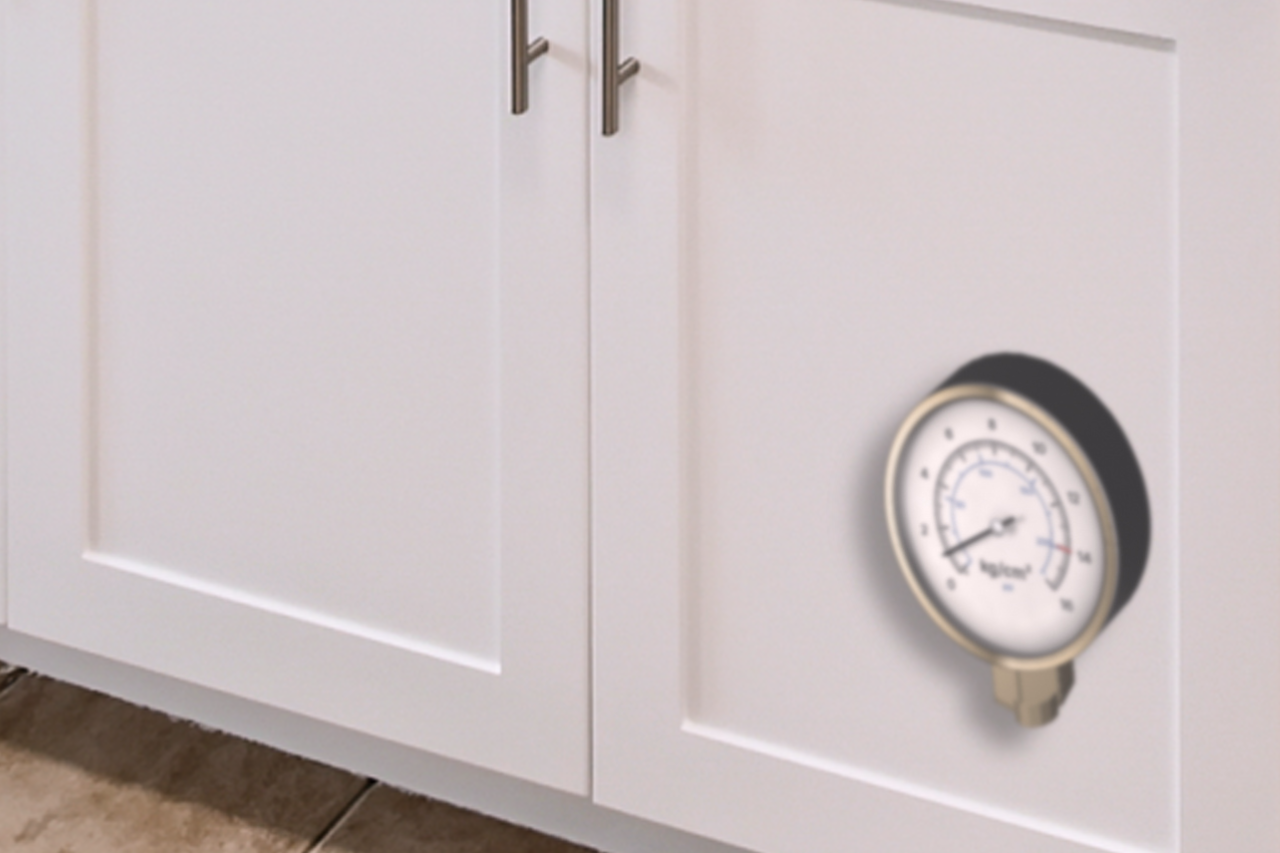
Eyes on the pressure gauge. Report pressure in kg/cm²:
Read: 1 kg/cm²
